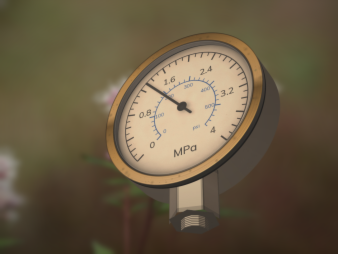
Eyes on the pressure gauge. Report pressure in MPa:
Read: 1.3 MPa
